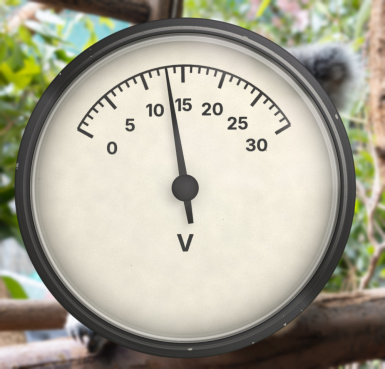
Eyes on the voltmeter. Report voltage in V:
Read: 13 V
